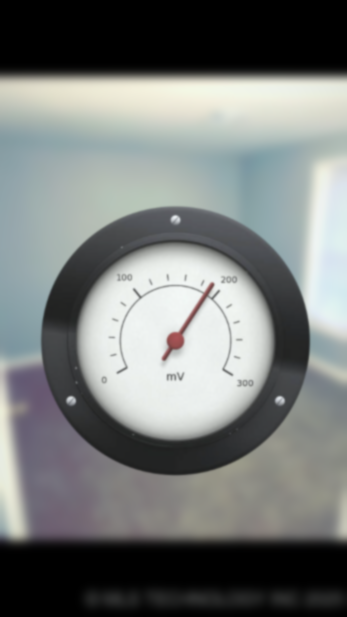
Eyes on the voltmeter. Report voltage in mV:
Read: 190 mV
